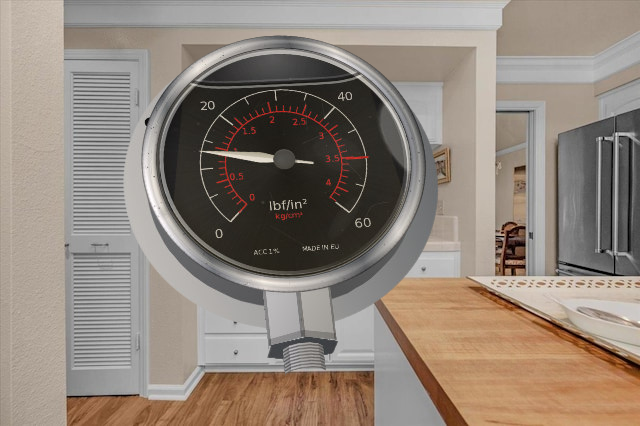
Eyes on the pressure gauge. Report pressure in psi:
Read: 12.5 psi
